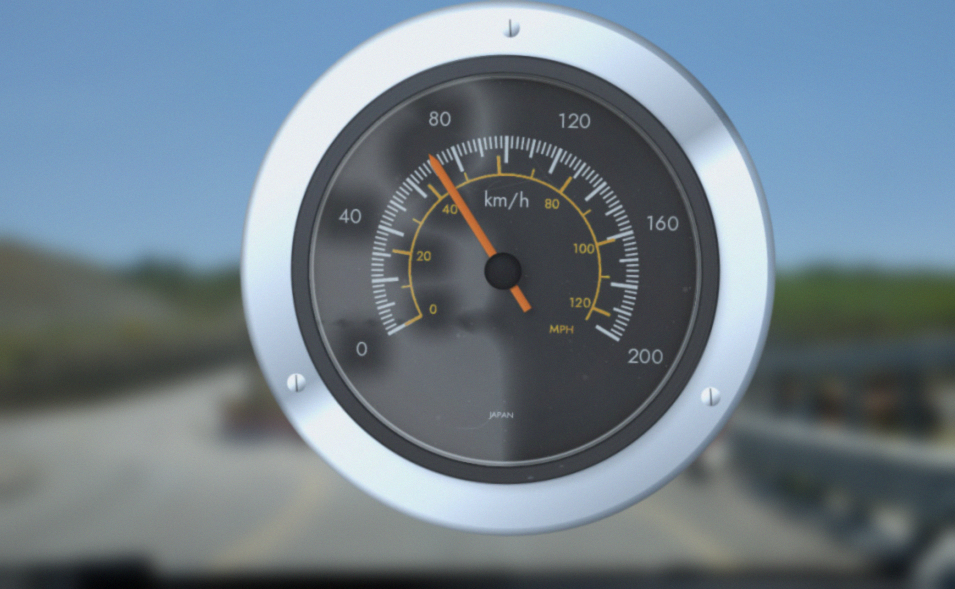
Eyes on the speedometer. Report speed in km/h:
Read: 72 km/h
